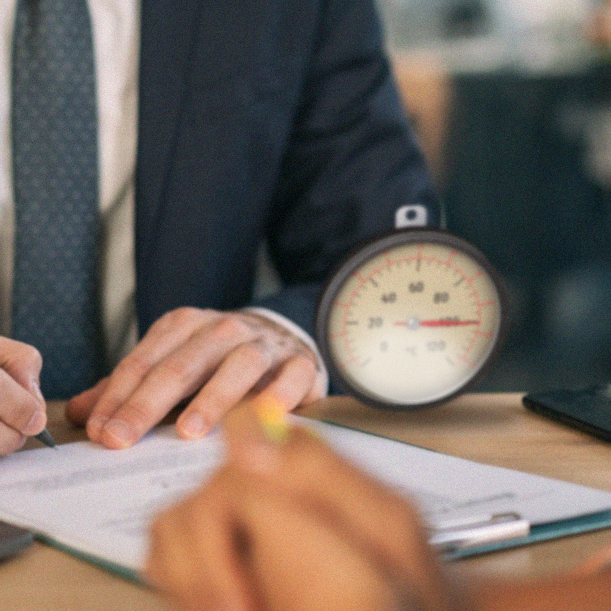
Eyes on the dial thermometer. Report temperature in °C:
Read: 100 °C
